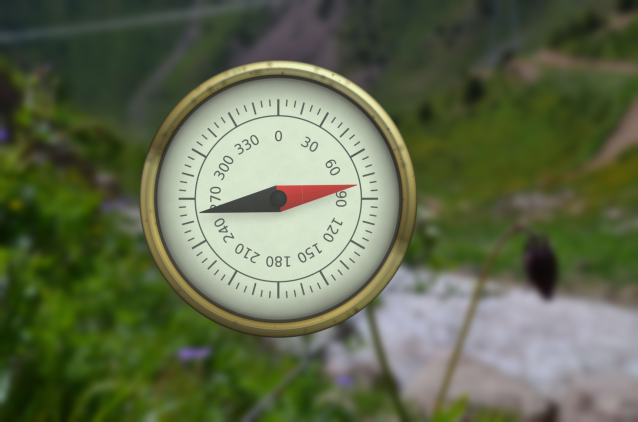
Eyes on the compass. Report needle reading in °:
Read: 80 °
